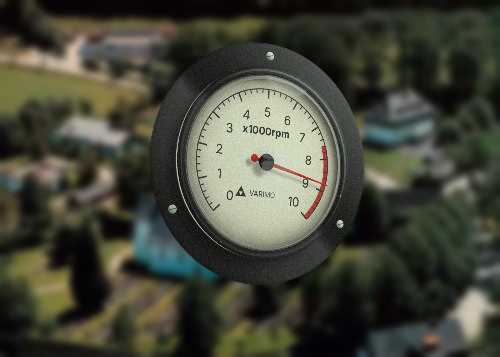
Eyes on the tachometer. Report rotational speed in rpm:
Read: 8800 rpm
